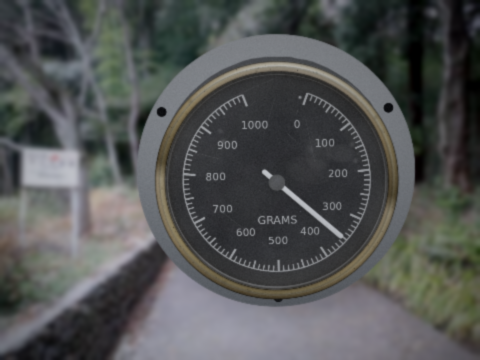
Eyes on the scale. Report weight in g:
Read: 350 g
